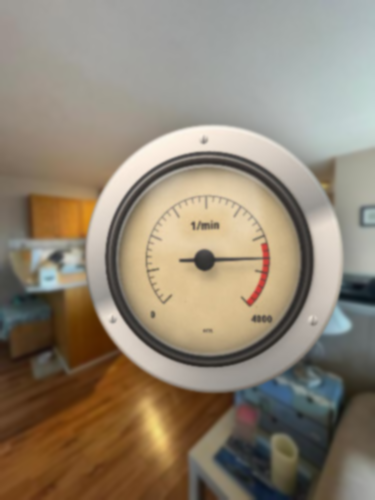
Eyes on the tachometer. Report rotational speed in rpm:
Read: 3300 rpm
